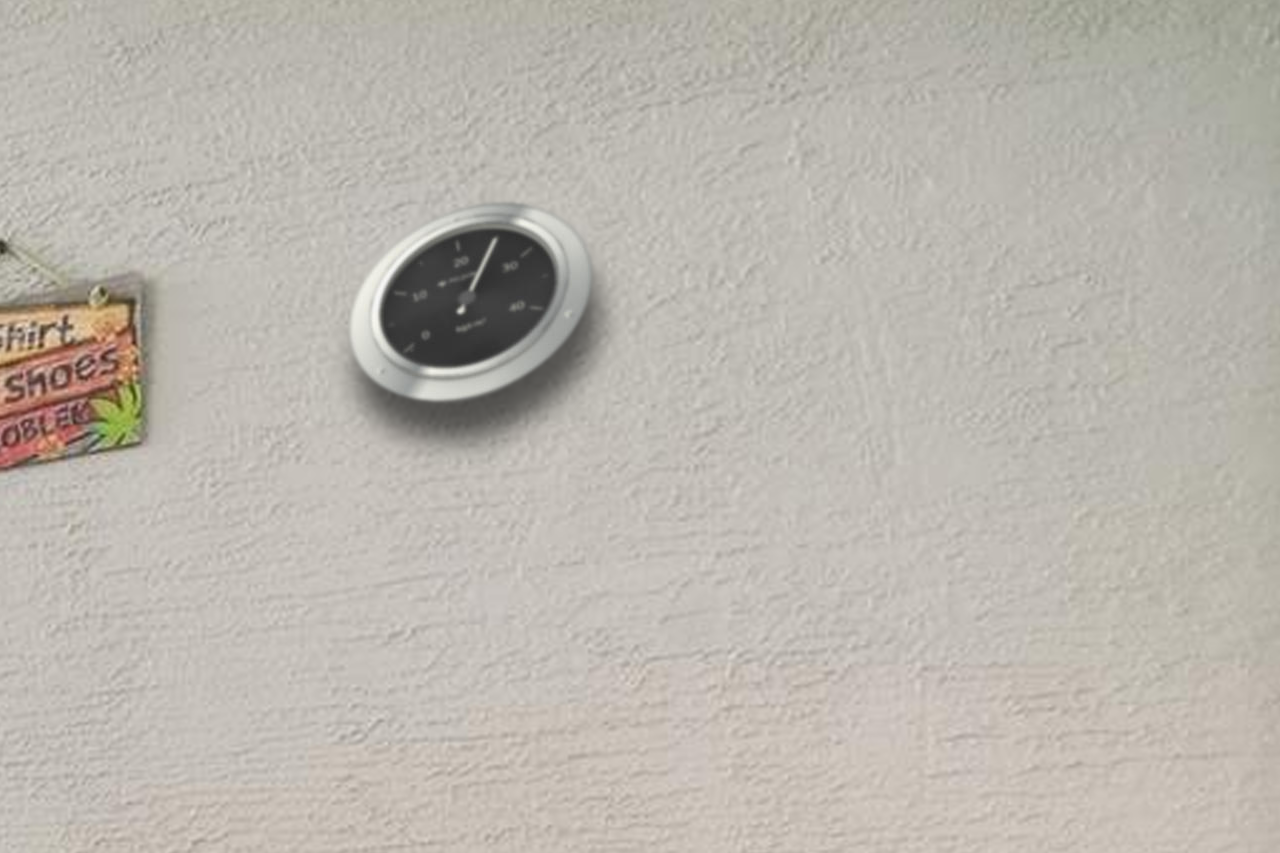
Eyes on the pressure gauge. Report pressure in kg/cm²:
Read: 25 kg/cm²
